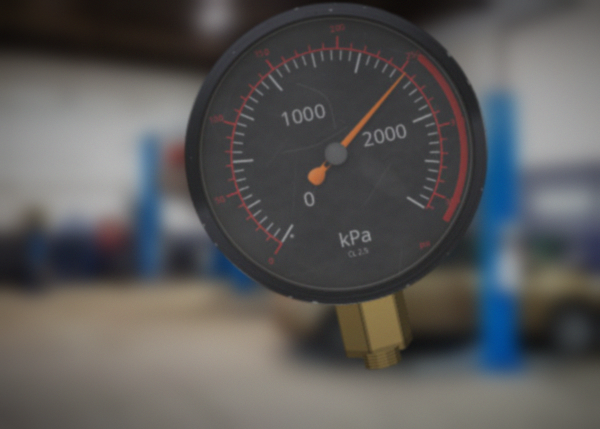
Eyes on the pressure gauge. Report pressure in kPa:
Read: 1750 kPa
